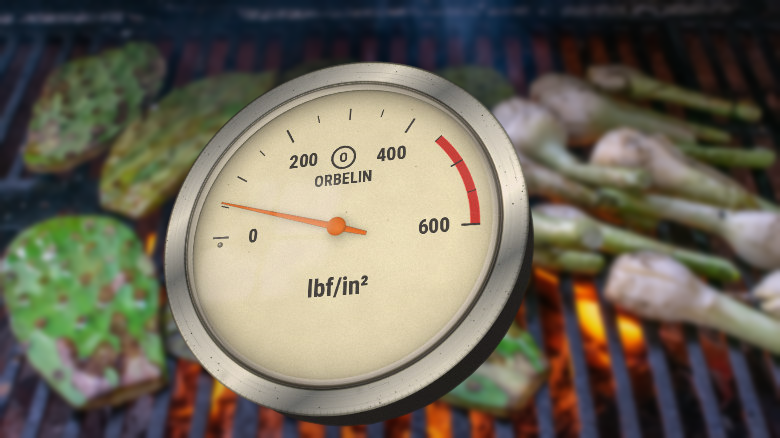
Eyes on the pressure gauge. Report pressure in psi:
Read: 50 psi
